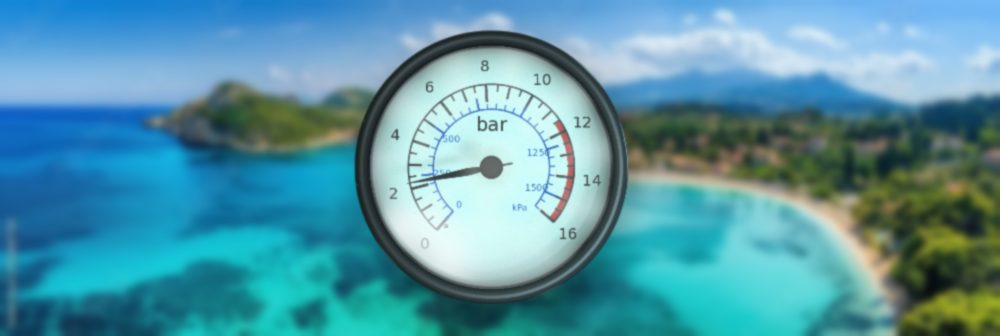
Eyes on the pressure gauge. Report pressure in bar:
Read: 2.25 bar
